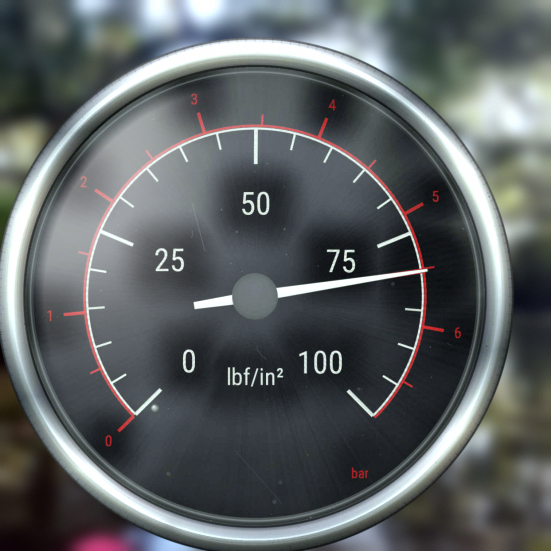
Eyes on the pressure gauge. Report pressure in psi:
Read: 80 psi
